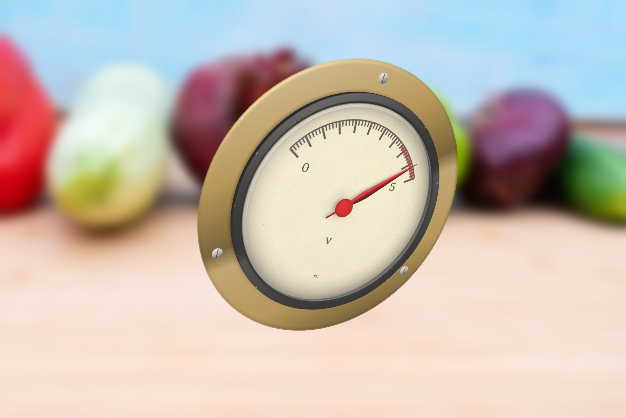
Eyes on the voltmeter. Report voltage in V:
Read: 4.5 V
